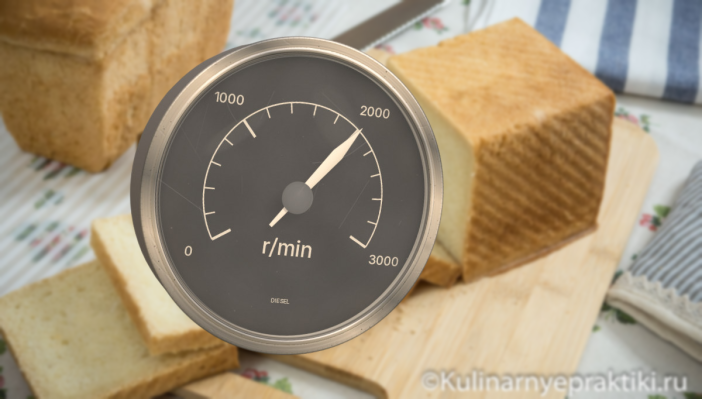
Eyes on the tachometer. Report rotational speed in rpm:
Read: 2000 rpm
